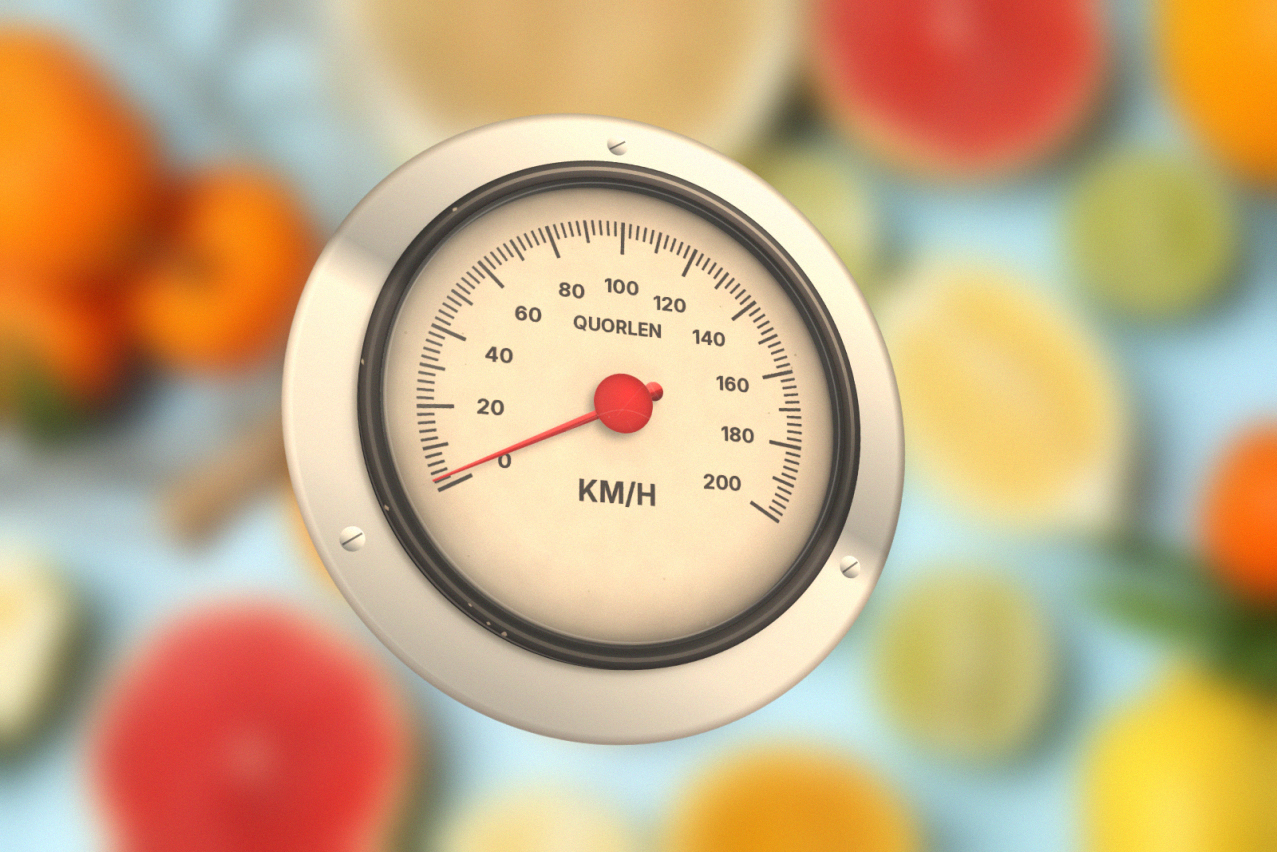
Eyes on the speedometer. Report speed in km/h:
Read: 2 km/h
